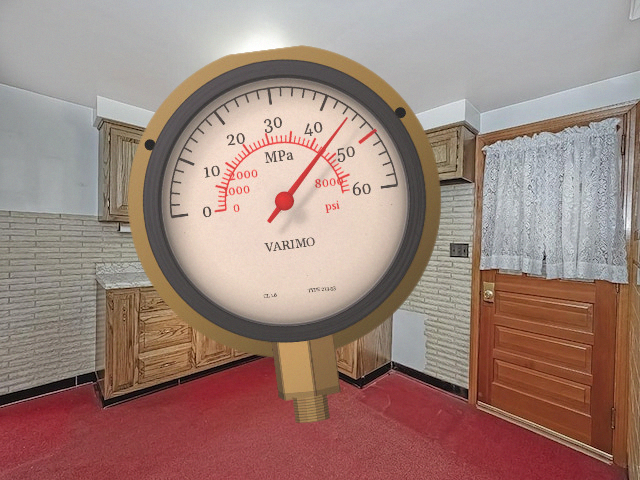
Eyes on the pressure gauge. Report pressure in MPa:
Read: 45 MPa
